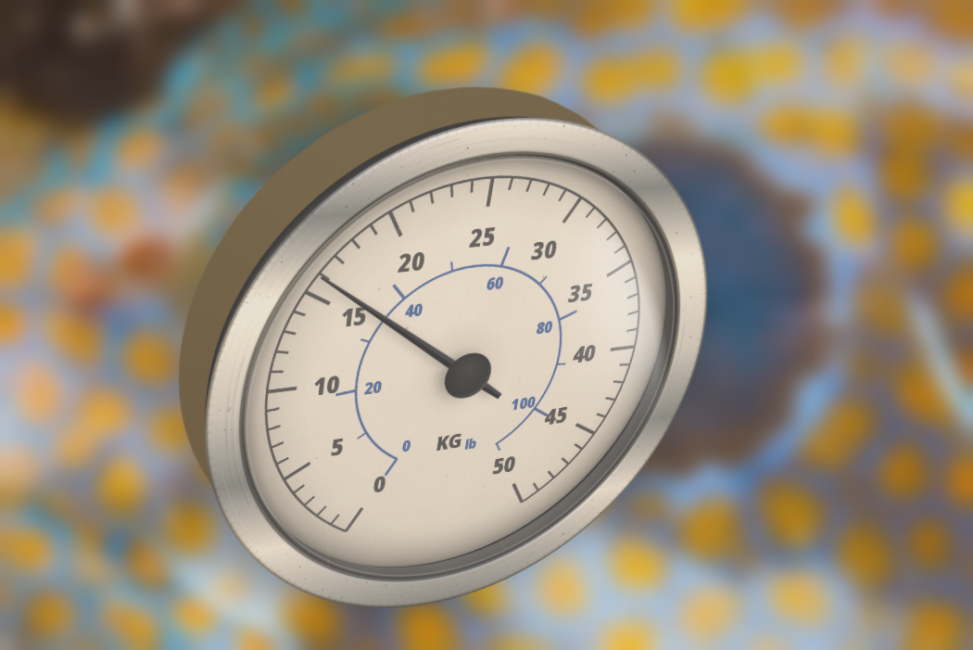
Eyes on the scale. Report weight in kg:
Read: 16 kg
